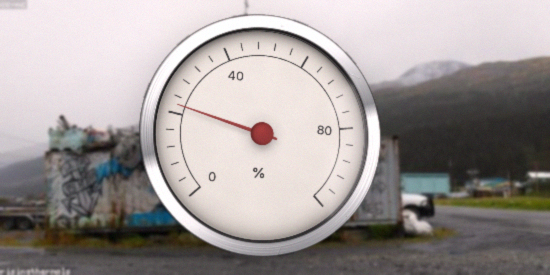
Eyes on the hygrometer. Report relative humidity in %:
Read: 22 %
